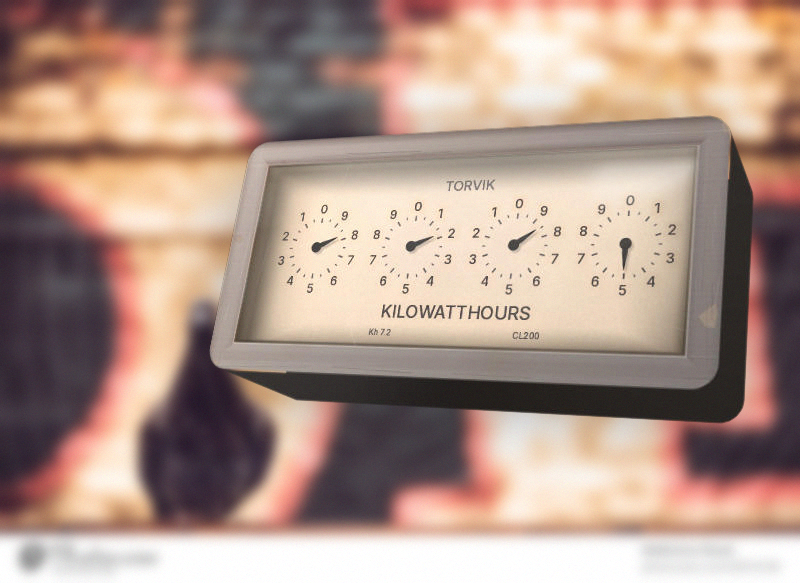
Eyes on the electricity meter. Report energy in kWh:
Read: 8185 kWh
